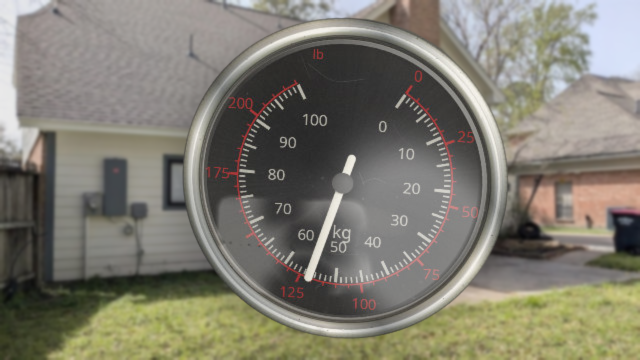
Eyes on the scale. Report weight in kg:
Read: 55 kg
